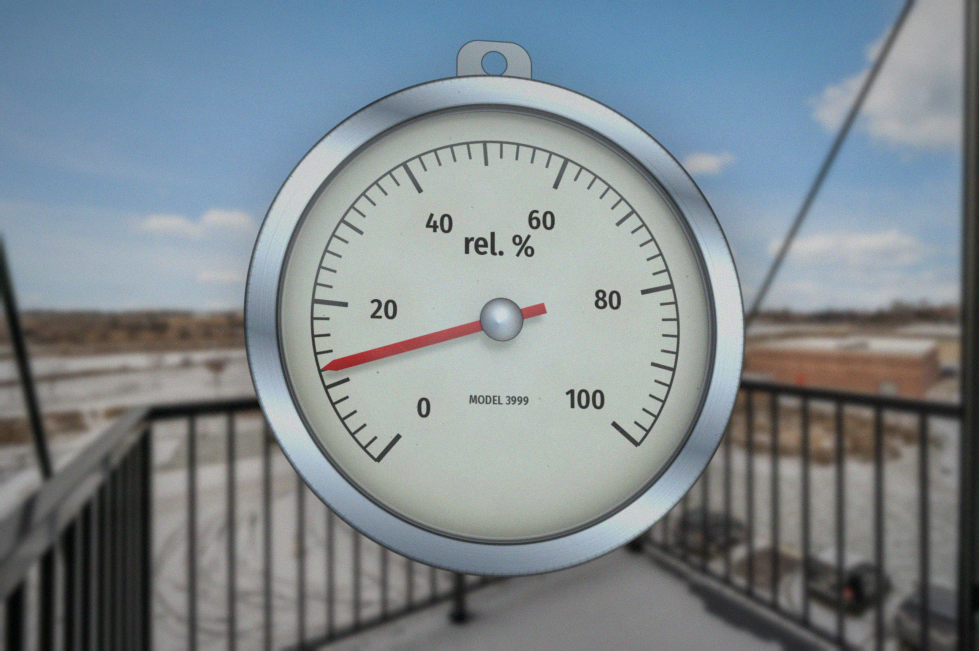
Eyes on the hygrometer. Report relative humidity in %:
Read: 12 %
